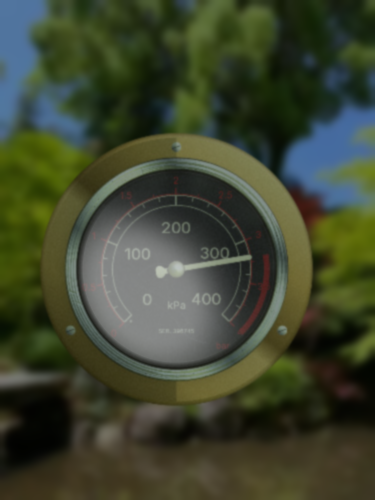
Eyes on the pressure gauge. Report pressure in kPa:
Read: 320 kPa
